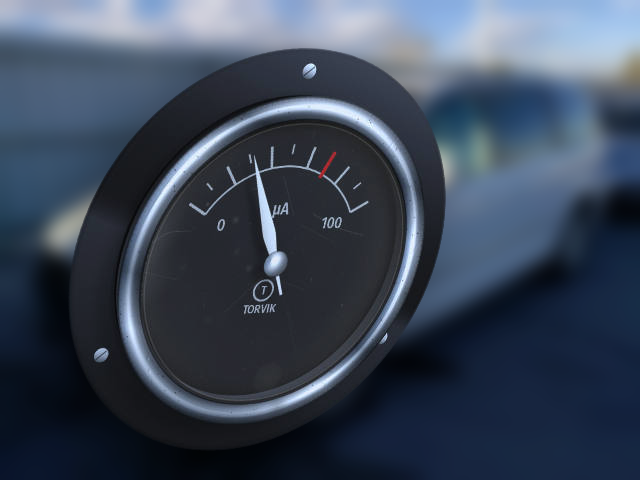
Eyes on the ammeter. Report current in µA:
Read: 30 µA
